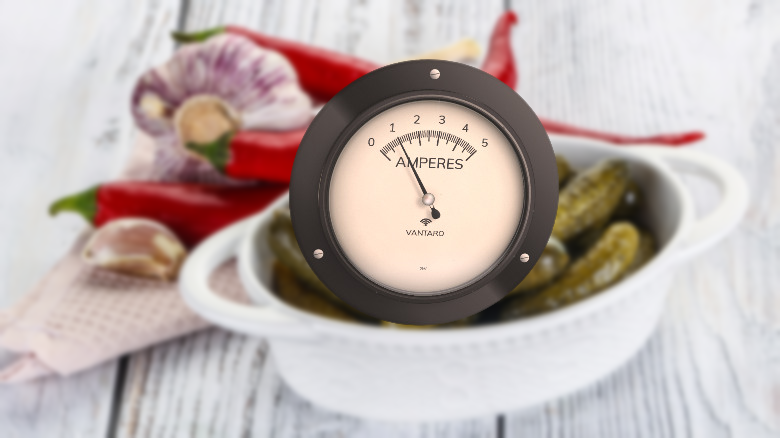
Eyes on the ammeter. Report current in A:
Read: 1 A
